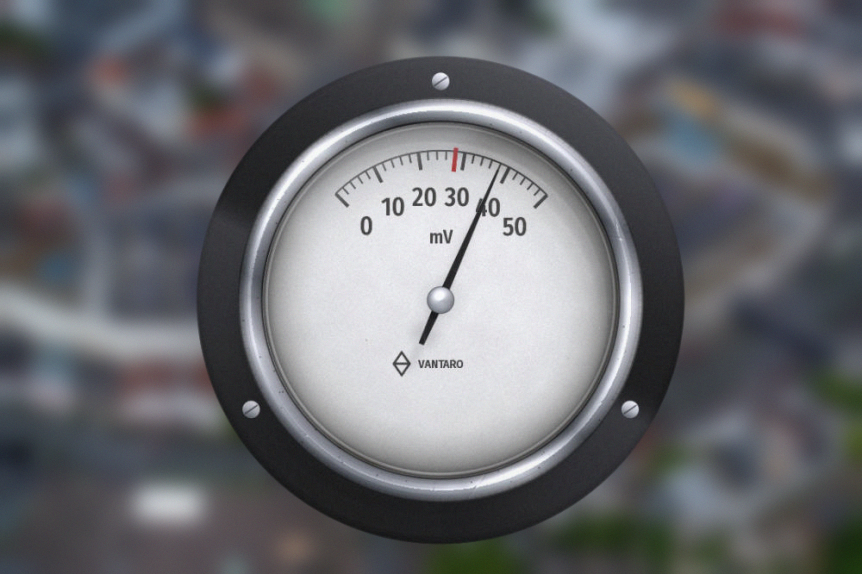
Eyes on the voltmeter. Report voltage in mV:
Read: 38 mV
